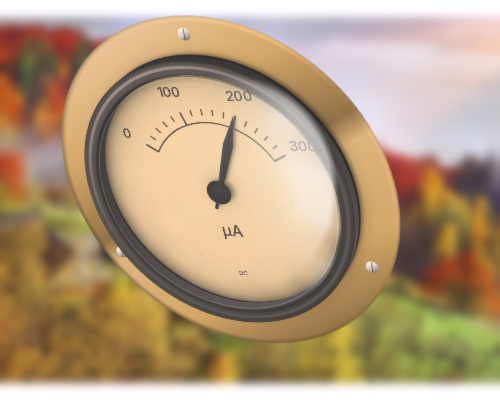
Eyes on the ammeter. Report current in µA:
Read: 200 µA
